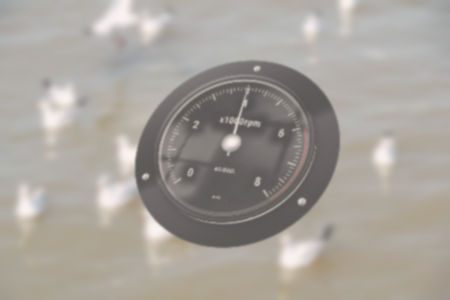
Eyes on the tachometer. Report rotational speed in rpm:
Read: 4000 rpm
